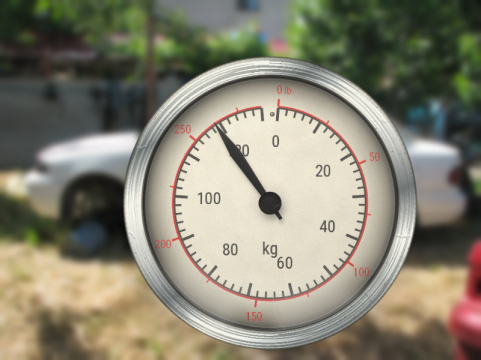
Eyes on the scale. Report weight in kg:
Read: 119 kg
